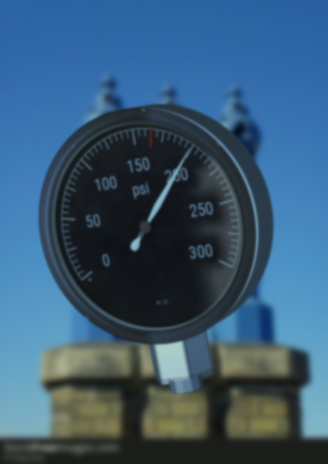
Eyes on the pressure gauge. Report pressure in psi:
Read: 200 psi
